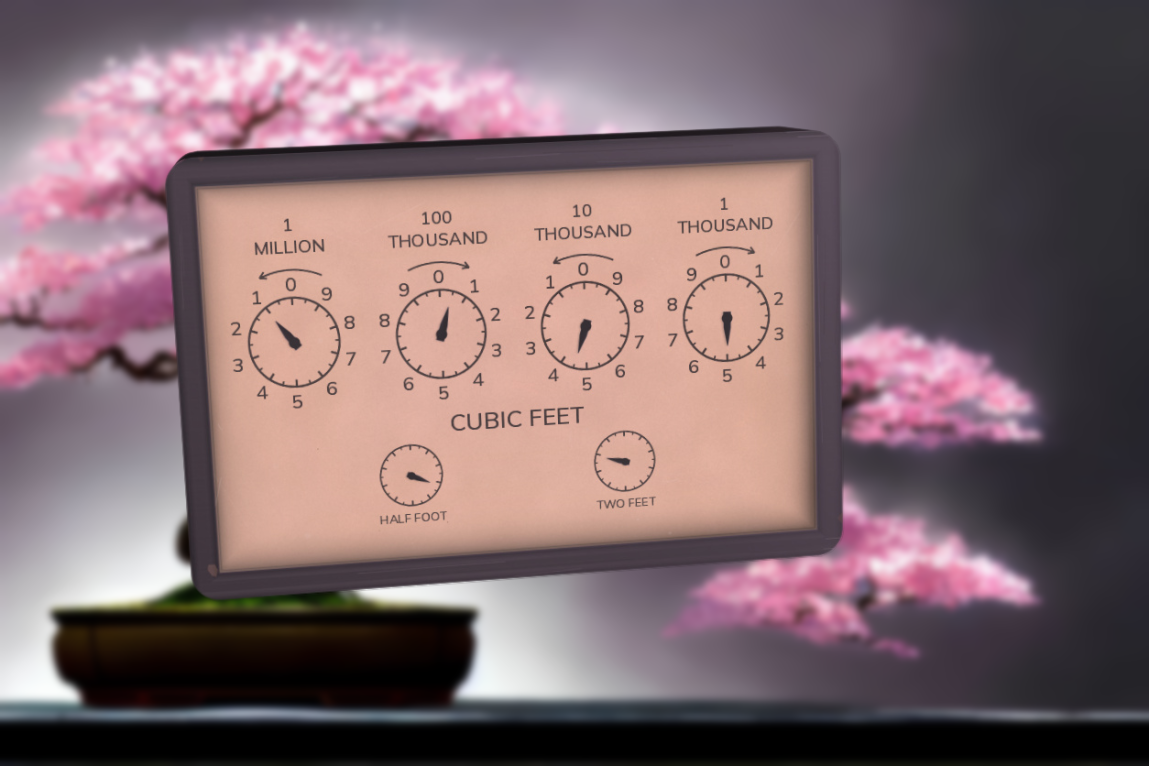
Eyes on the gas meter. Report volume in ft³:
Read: 104500 ft³
